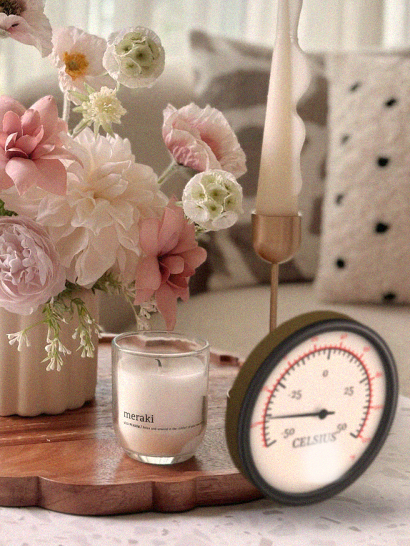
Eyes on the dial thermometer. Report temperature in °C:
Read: -37.5 °C
